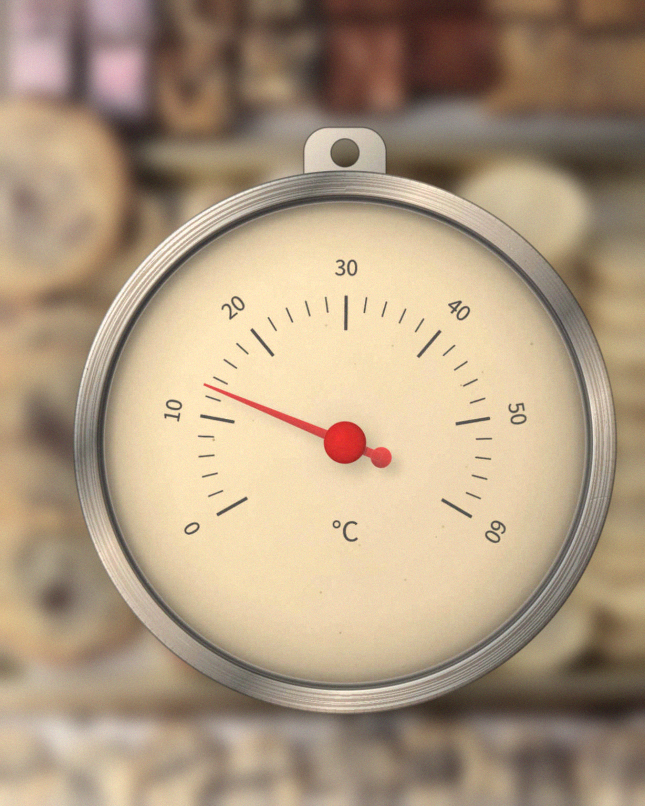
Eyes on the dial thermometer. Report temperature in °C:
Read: 13 °C
